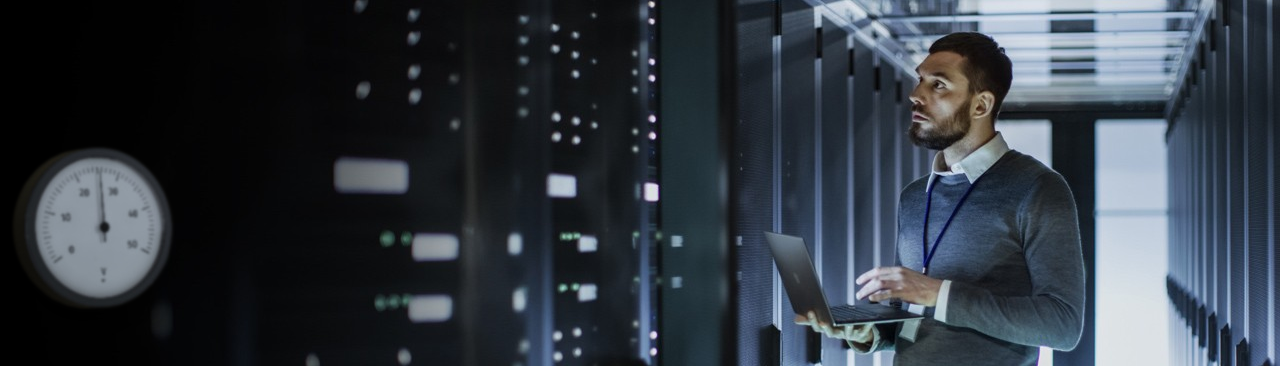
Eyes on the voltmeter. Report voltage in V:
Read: 25 V
